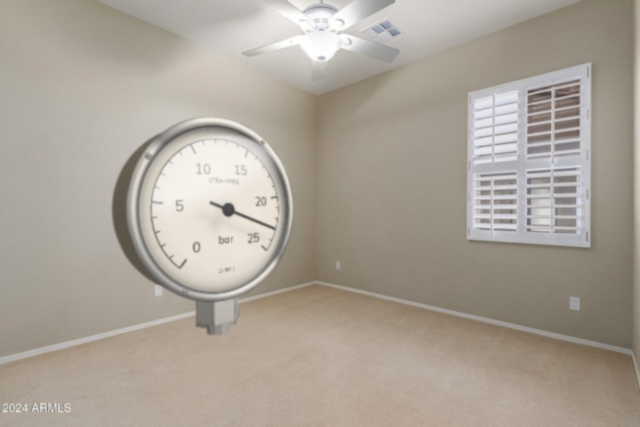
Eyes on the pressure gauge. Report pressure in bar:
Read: 23 bar
